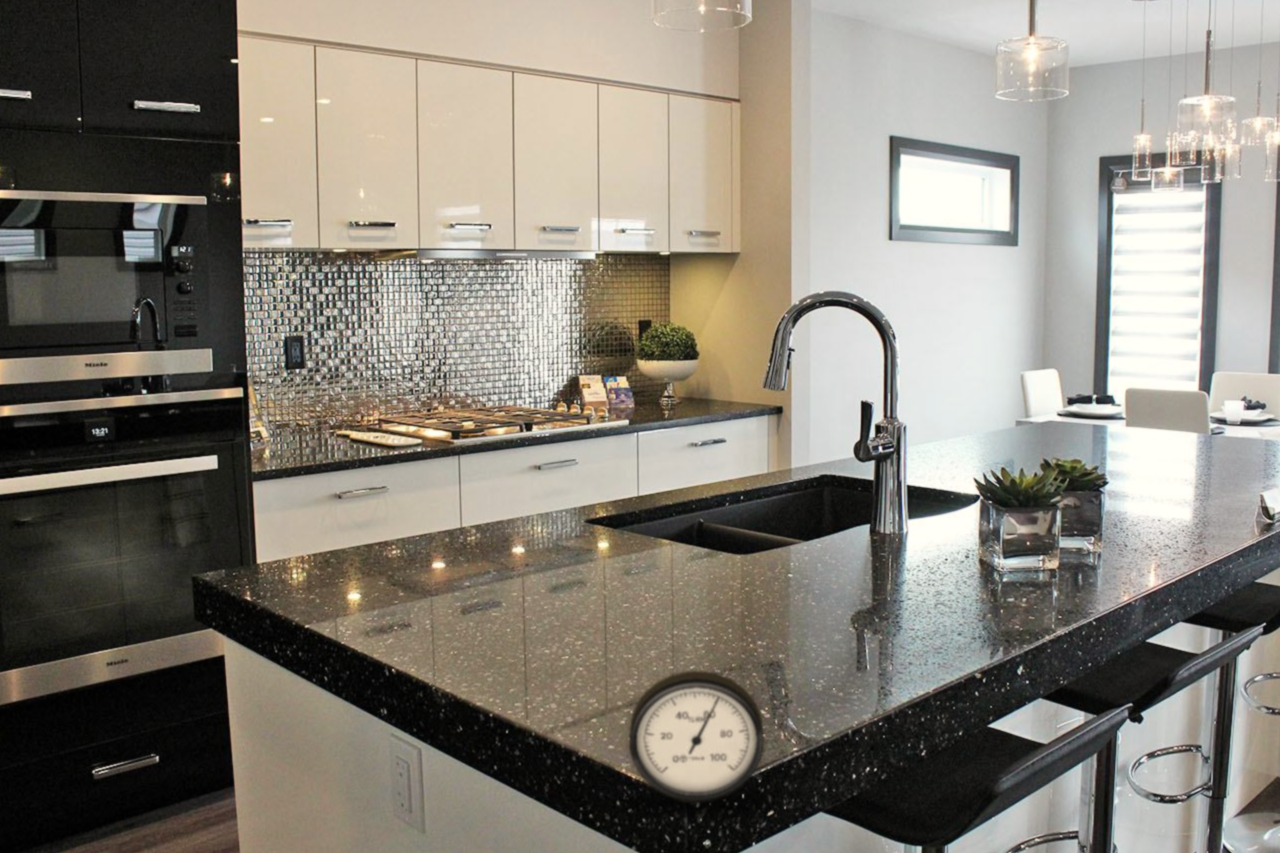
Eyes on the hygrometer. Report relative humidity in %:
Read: 60 %
